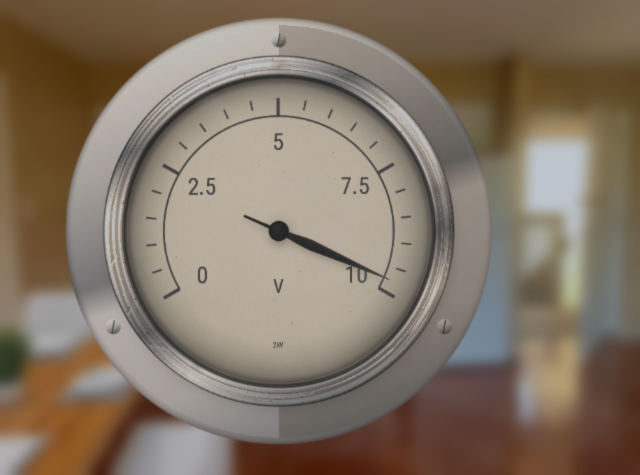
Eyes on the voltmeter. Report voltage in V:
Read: 9.75 V
